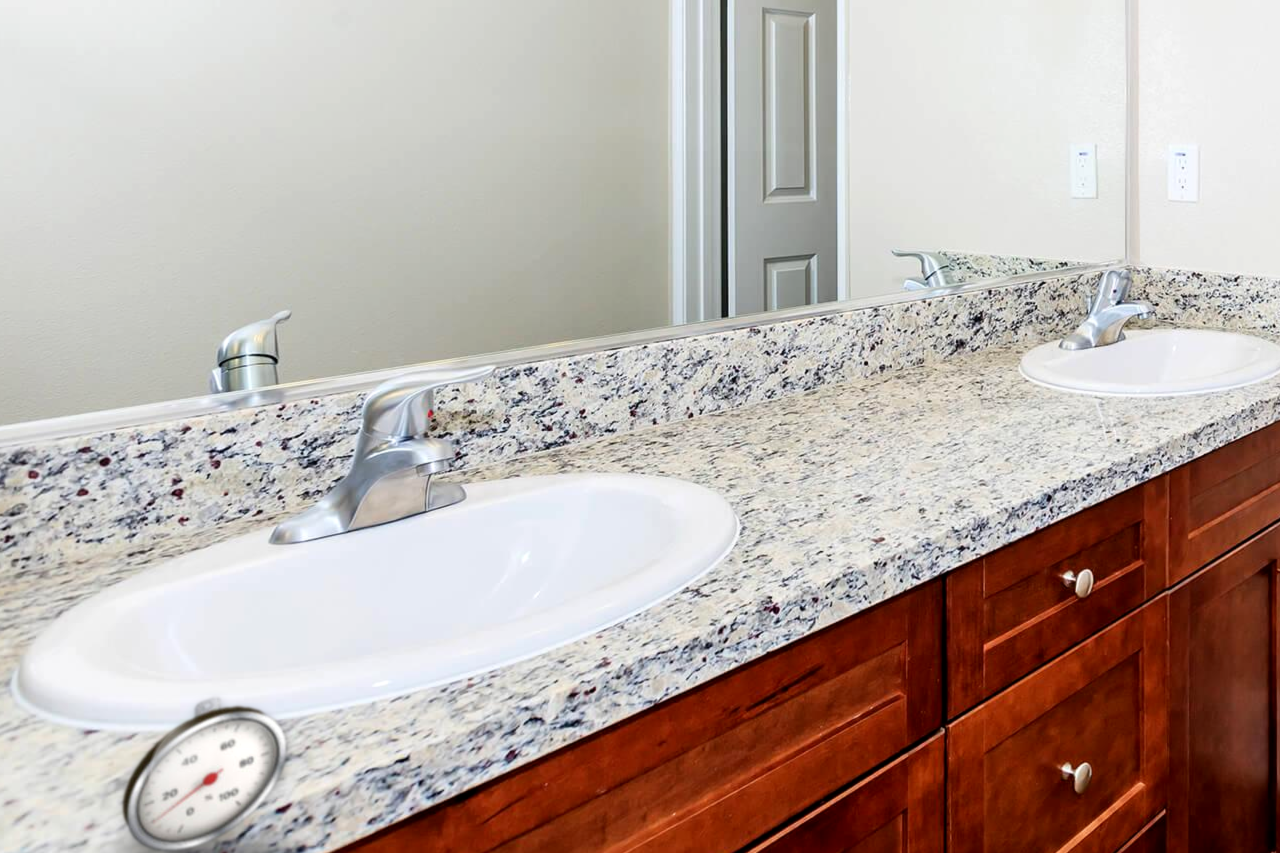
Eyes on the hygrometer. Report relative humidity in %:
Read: 12 %
